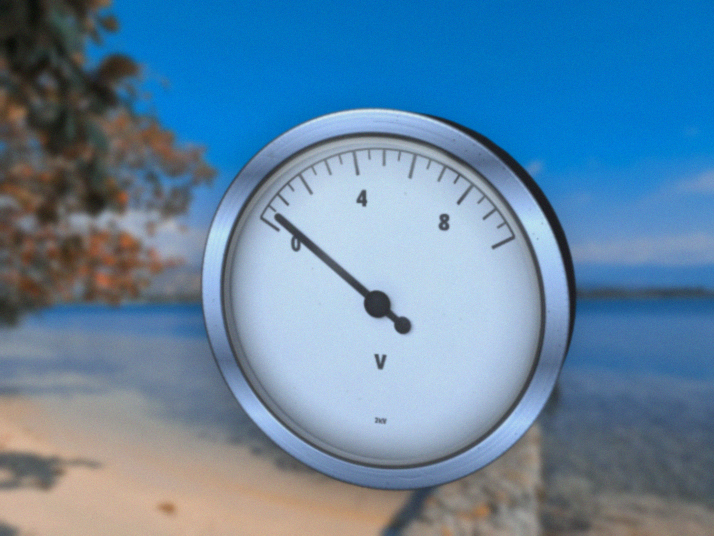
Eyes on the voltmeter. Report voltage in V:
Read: 0.5 V
